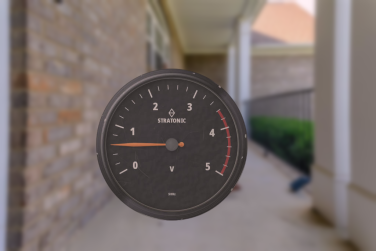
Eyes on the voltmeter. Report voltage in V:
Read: 0.6 V
